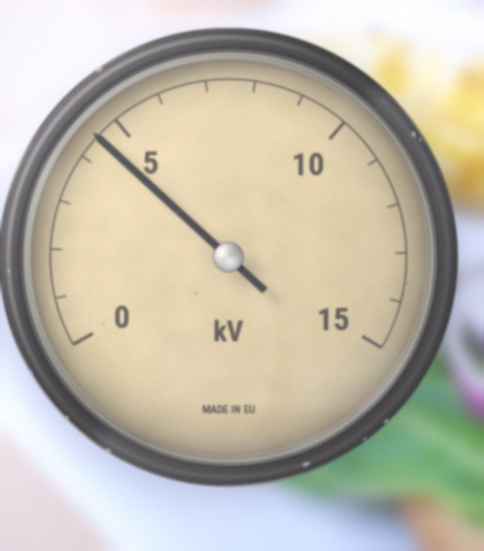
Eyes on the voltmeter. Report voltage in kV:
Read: 4.5 kV
